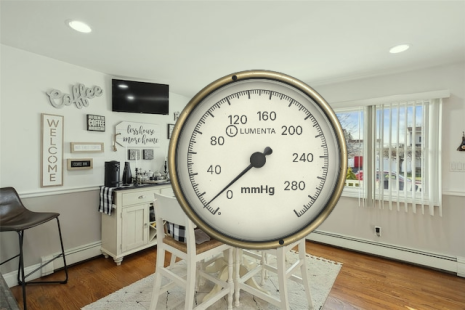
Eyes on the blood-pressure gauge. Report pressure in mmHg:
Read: 10 mmHg
